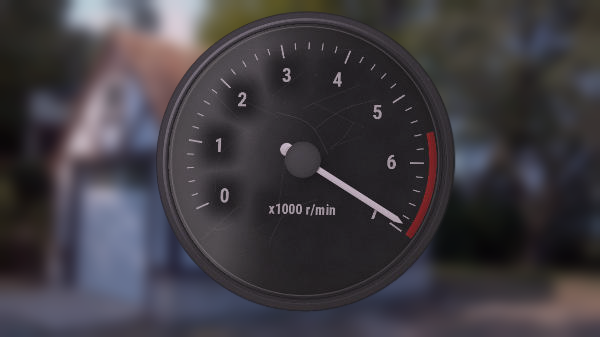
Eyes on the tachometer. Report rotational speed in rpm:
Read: 6900 rpm
